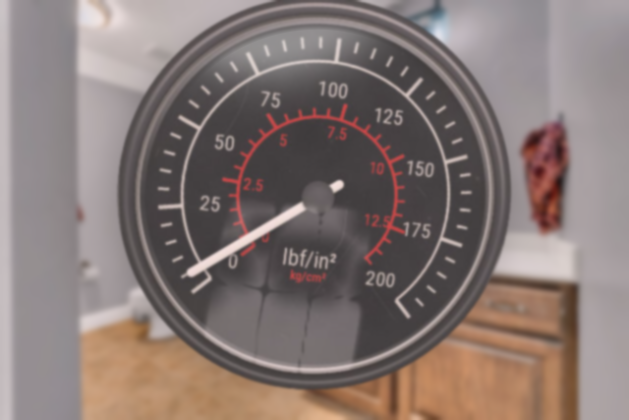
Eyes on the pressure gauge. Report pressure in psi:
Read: 5 psi
